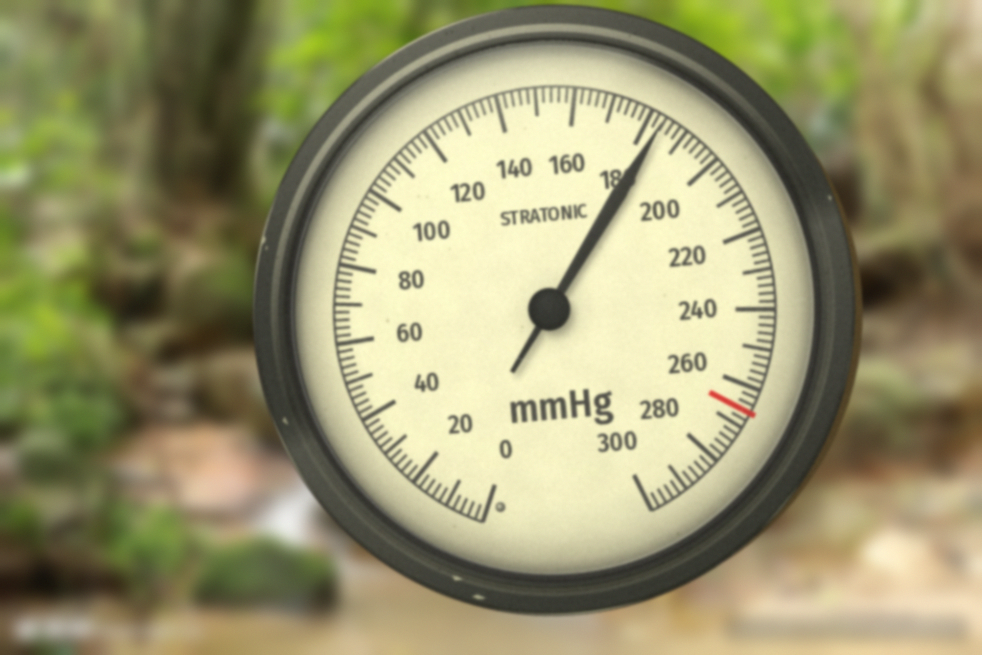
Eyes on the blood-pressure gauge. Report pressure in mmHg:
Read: 184 mmHg
